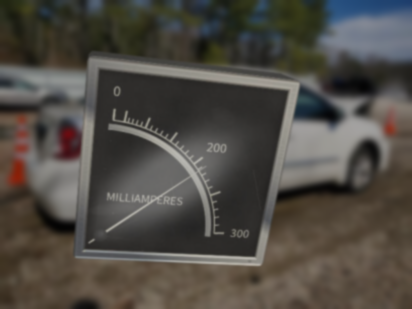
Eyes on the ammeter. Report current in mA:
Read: 210 mA
